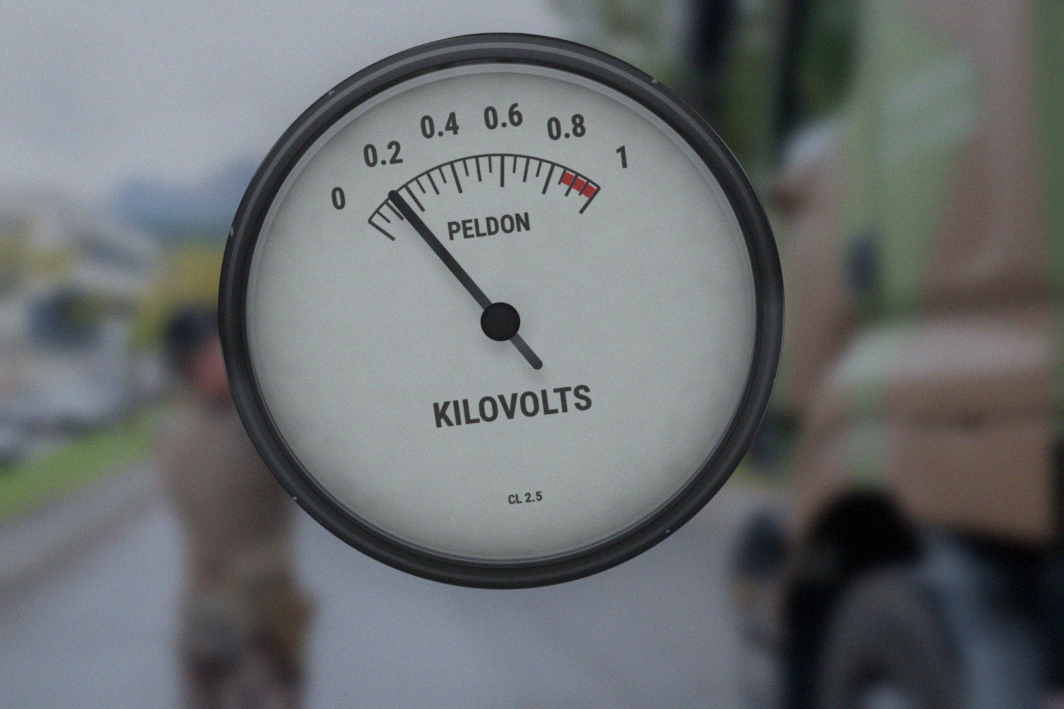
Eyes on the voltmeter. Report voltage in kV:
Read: 0.15 kV
